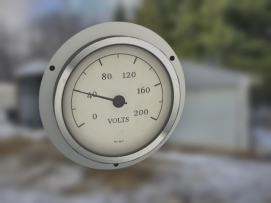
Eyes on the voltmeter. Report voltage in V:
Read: 40 V
